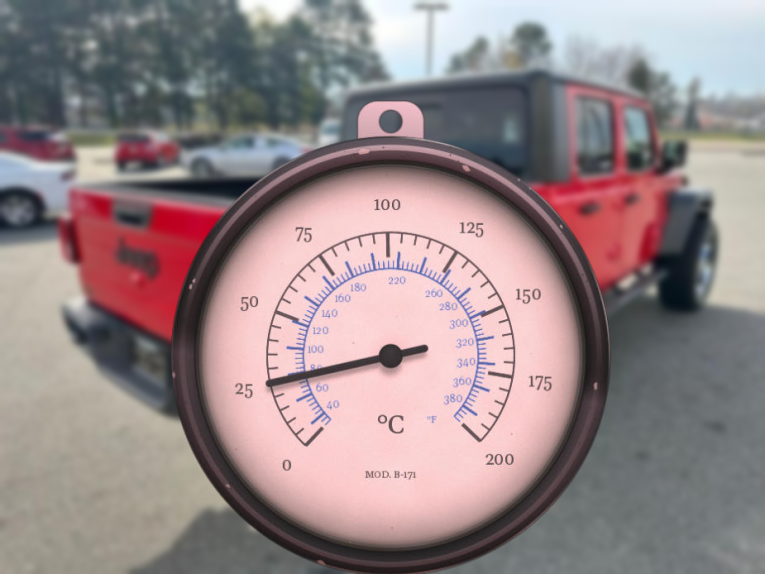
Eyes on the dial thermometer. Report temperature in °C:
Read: 25 °C
